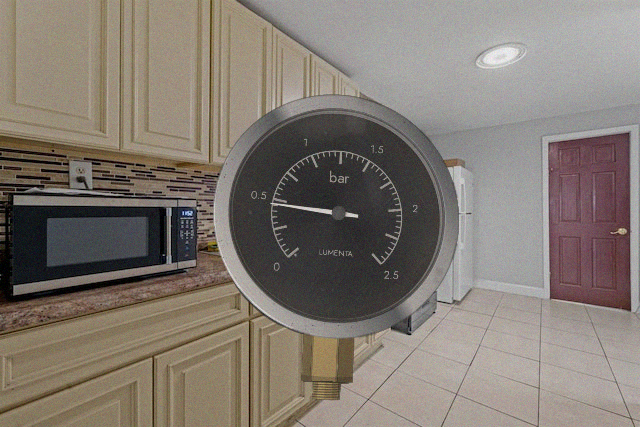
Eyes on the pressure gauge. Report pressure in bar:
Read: 0.45 bar
